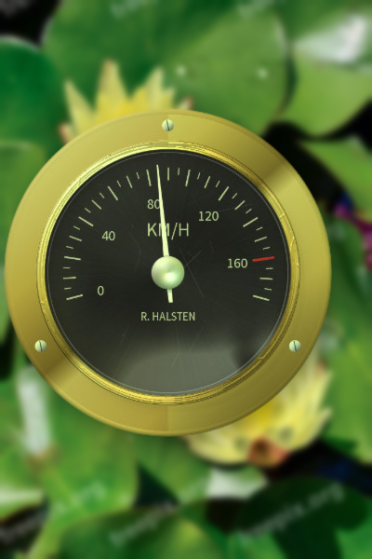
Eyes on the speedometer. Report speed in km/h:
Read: 85 km/h
